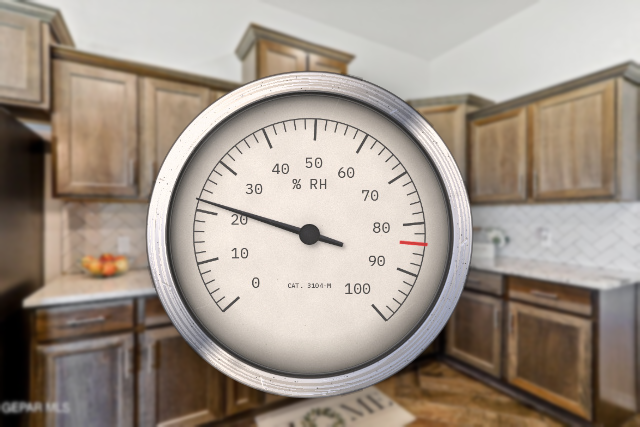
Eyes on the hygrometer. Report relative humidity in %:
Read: 22 %
